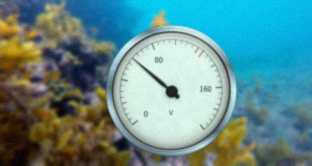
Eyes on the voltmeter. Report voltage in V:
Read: 60 V
